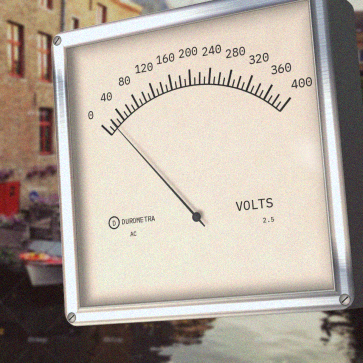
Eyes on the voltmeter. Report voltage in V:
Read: 20 V
